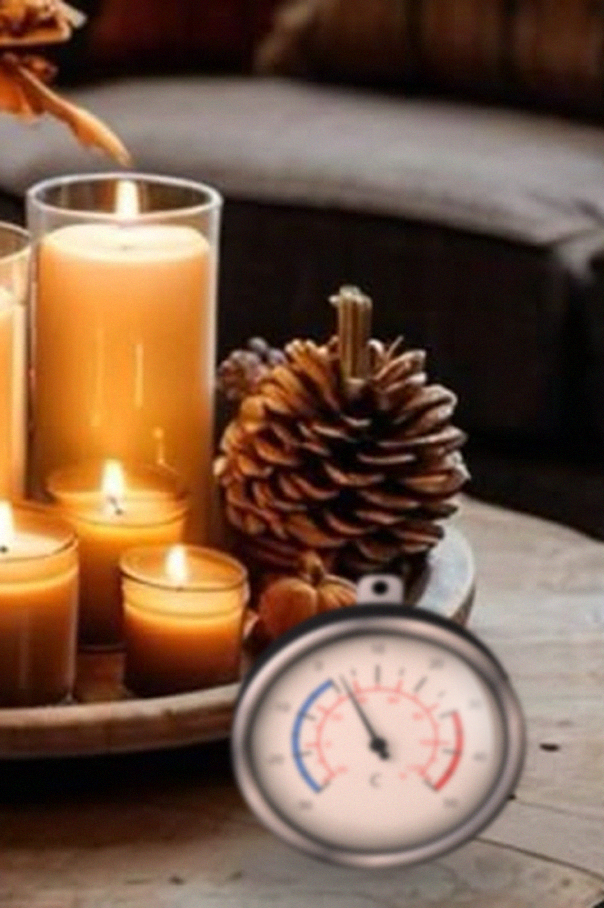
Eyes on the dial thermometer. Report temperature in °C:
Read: 2.5 °C
